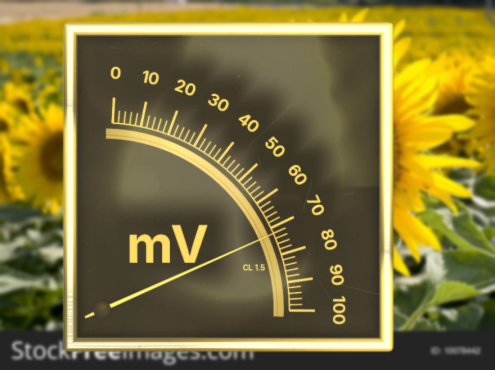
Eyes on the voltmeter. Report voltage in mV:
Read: 72 mV
